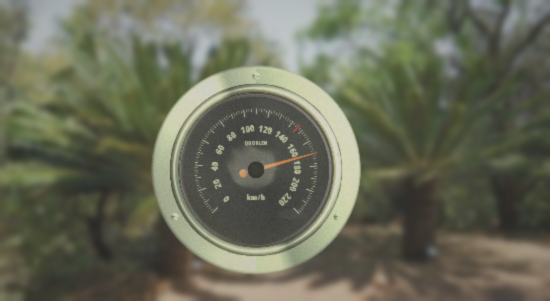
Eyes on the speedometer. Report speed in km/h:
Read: 170 km/h
